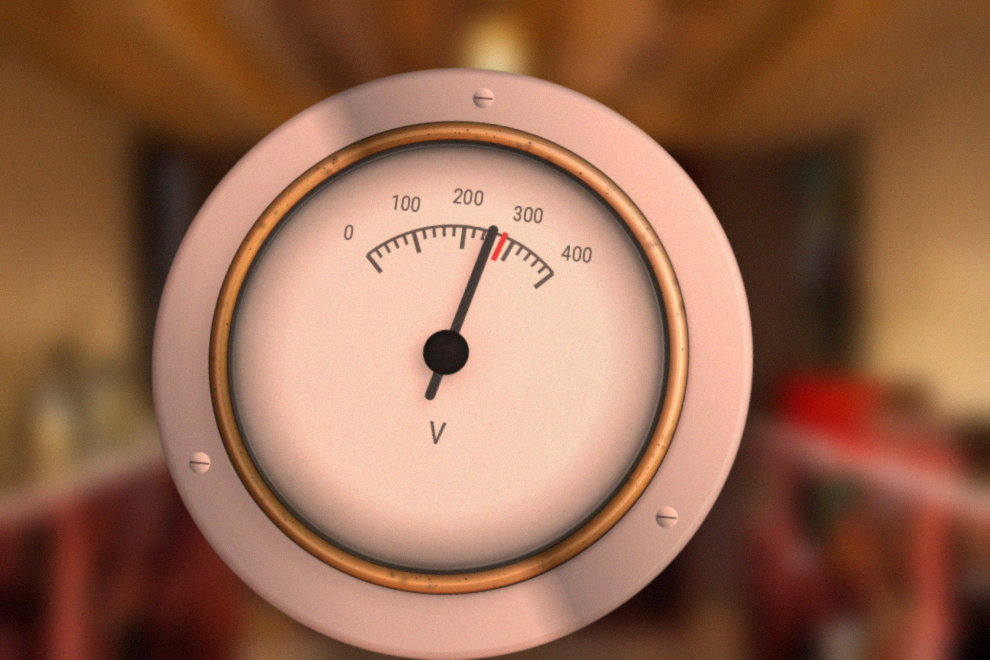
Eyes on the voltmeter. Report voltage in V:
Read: 260 V
